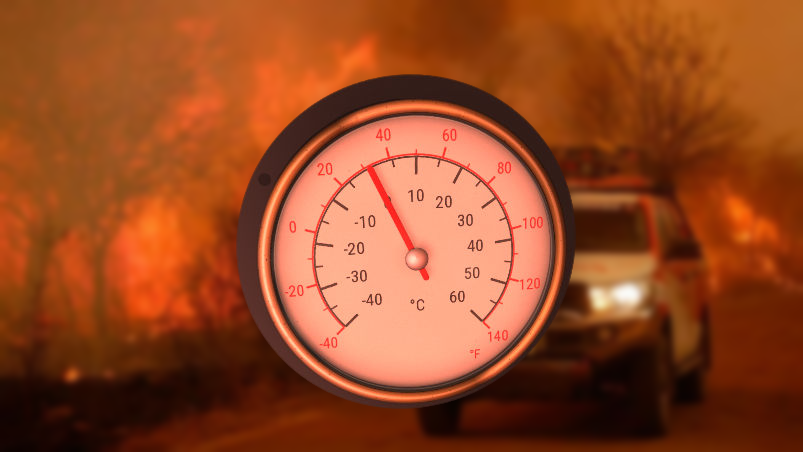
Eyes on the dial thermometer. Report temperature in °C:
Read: 0 °C
